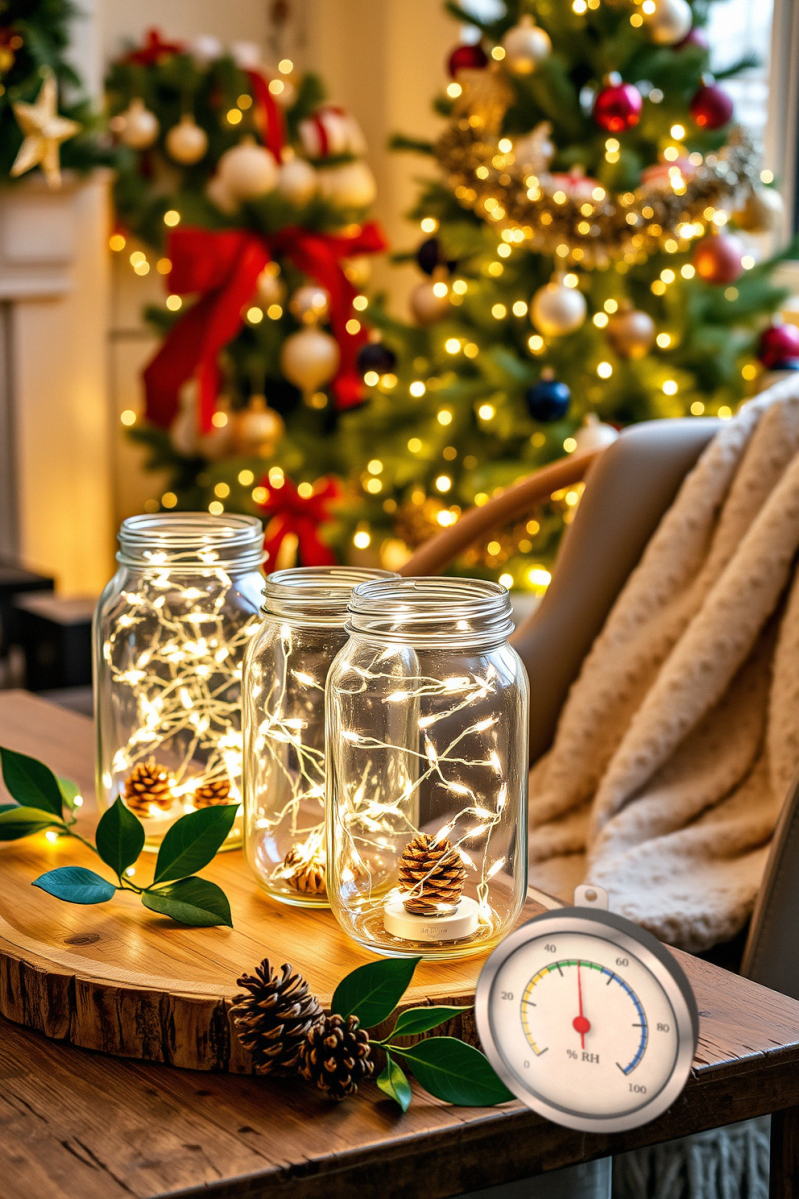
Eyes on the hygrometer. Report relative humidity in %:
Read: 48 %
